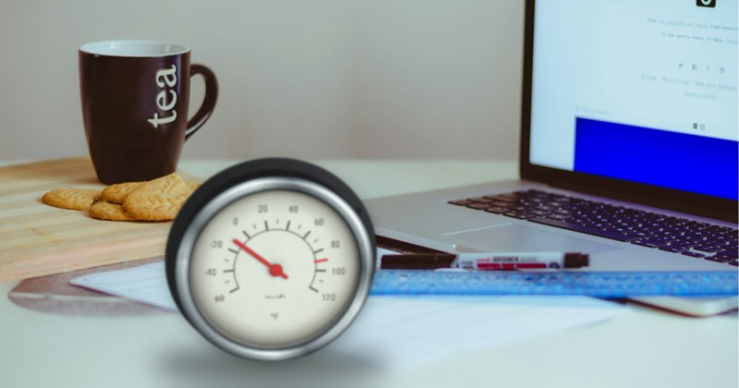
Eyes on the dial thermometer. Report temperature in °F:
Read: -10 °F
